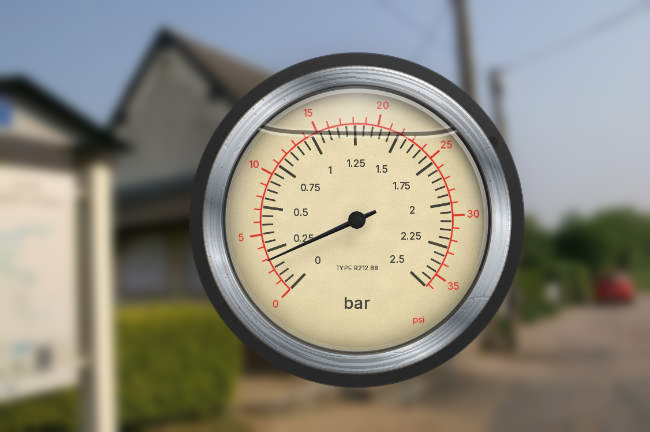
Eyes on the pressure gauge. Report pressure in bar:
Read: 0.2 bar
